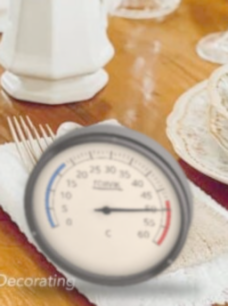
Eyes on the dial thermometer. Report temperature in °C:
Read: 50 °C
